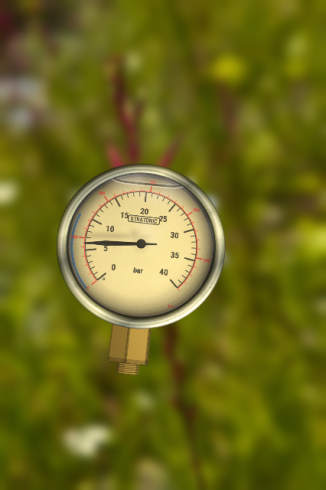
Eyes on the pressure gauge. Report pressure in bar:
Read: 6 bar
